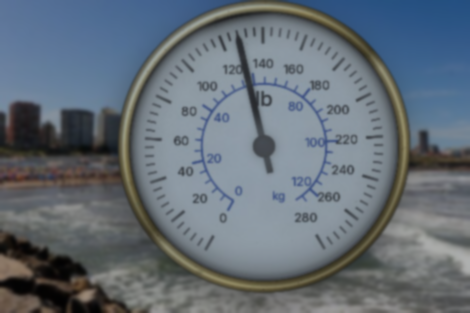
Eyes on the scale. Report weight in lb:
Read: 128 lb
